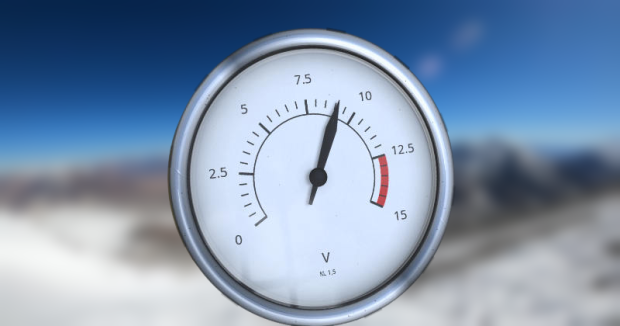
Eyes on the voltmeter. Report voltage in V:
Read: 9 V
